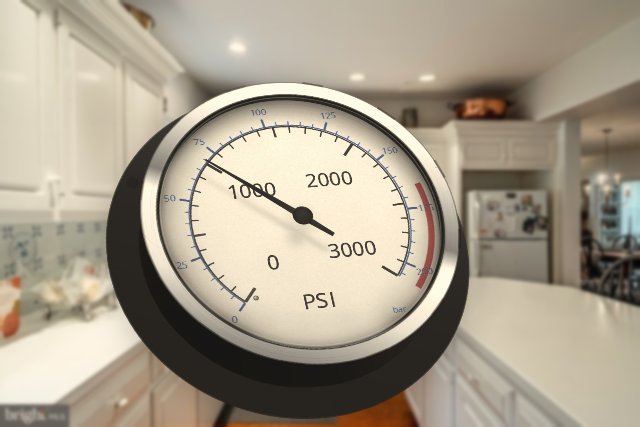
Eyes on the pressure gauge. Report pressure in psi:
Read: 1000 psi
